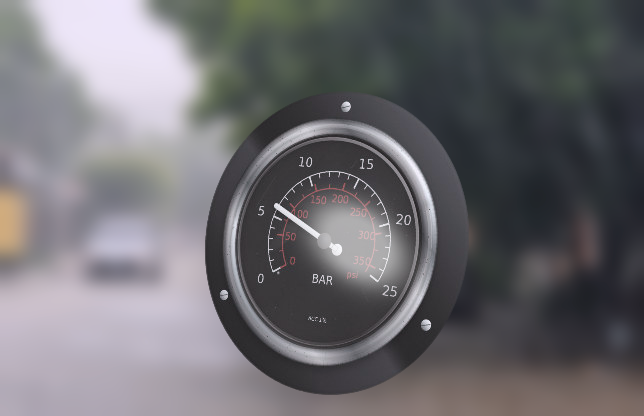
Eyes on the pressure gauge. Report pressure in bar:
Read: 6 bar
